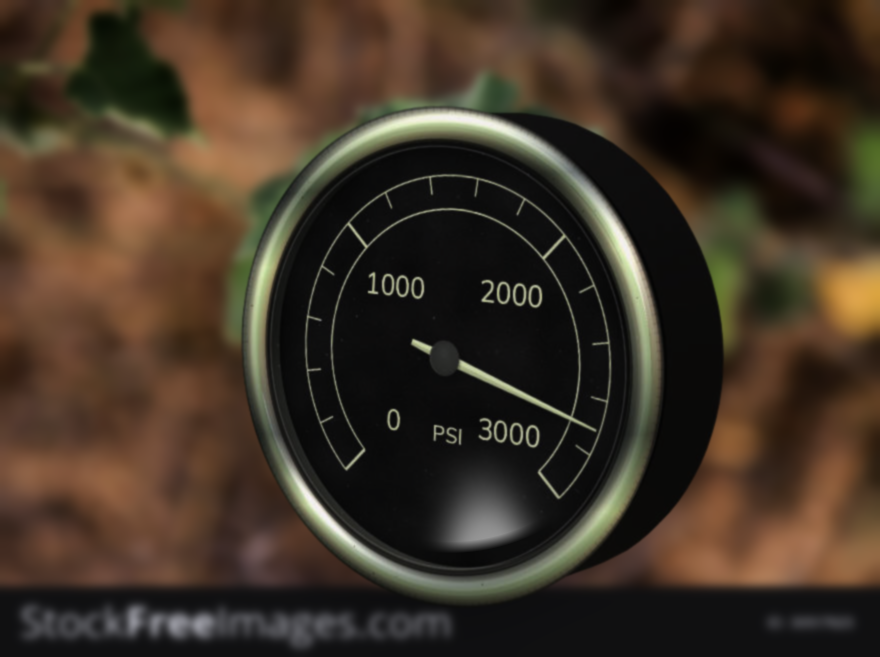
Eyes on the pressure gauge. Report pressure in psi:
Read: 2700 psi
